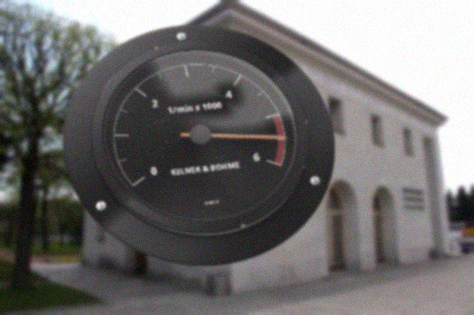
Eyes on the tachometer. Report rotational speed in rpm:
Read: 5500 rpm
